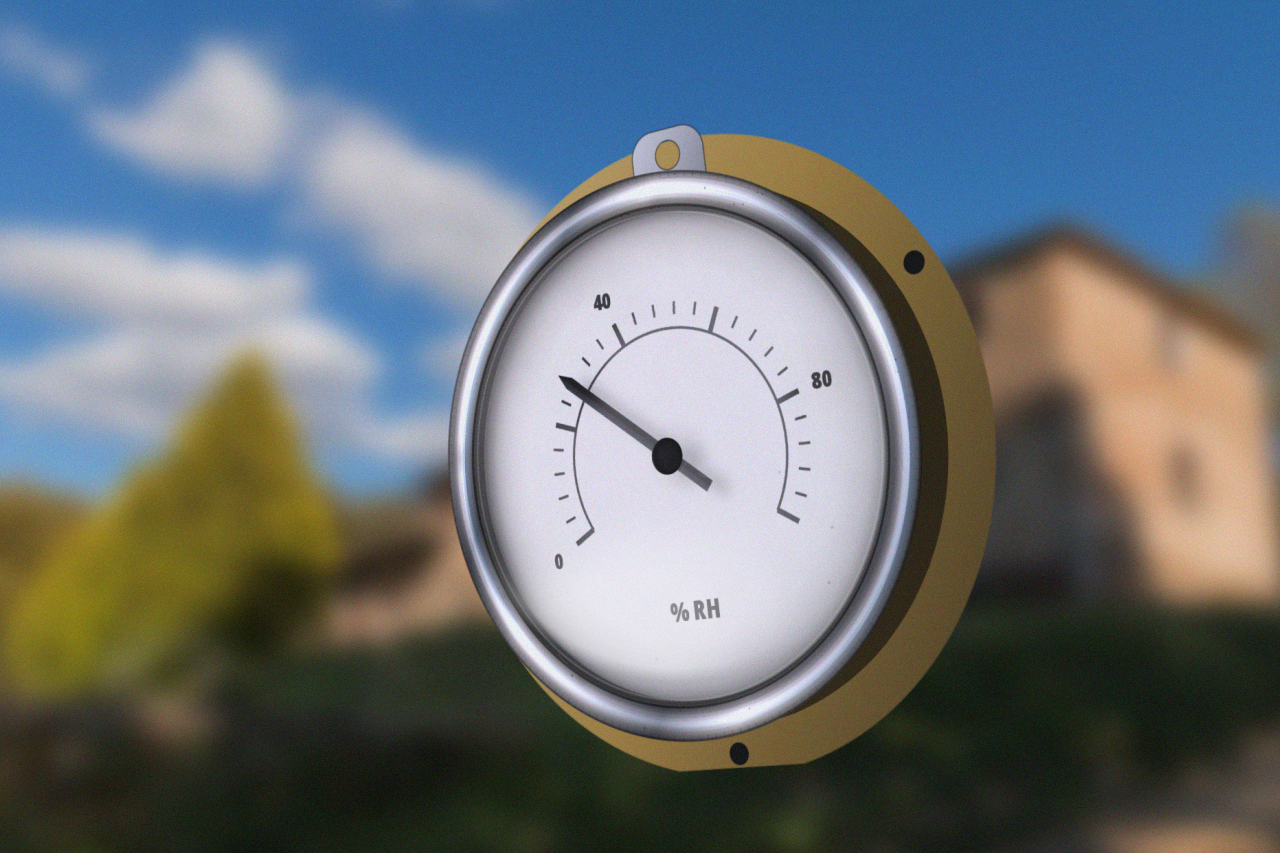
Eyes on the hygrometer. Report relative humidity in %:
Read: 28 %
